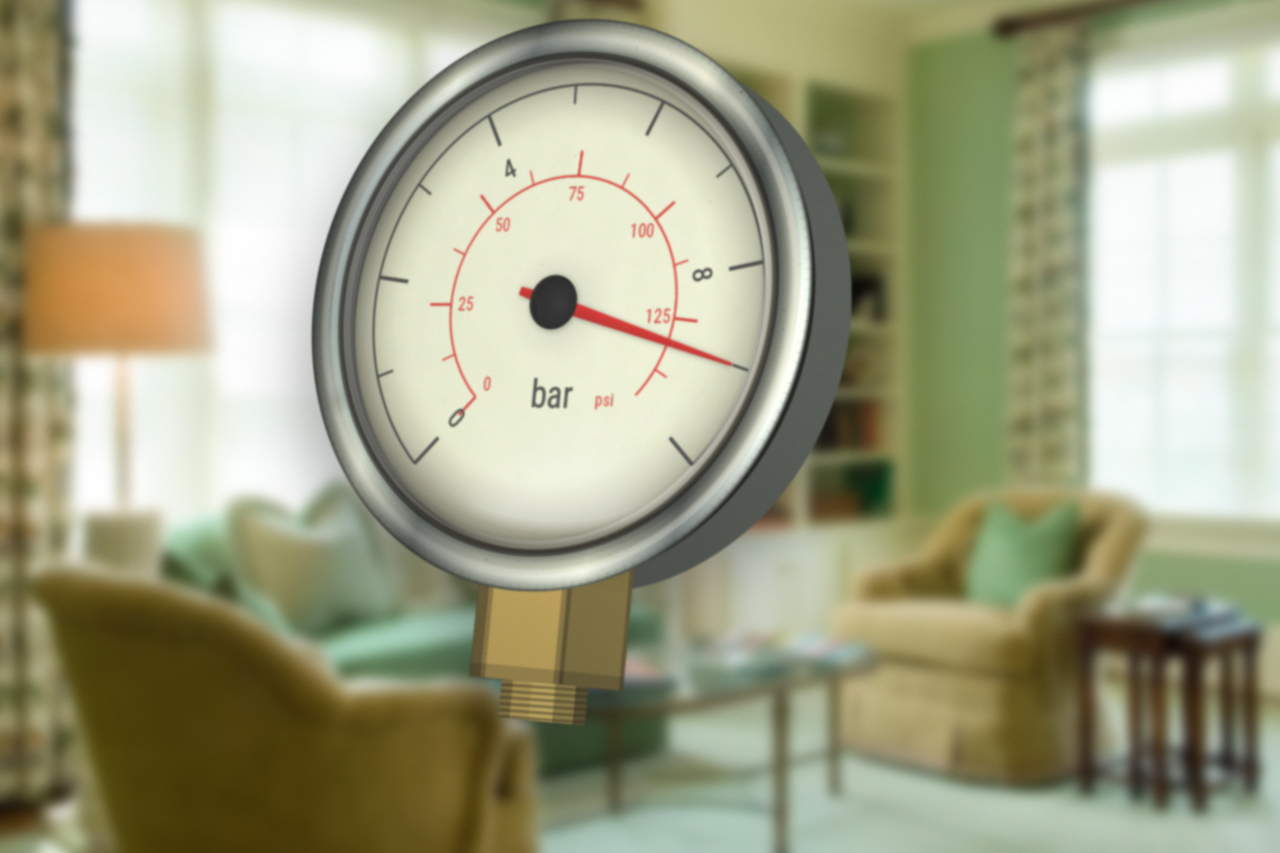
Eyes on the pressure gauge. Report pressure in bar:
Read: 9 bar
